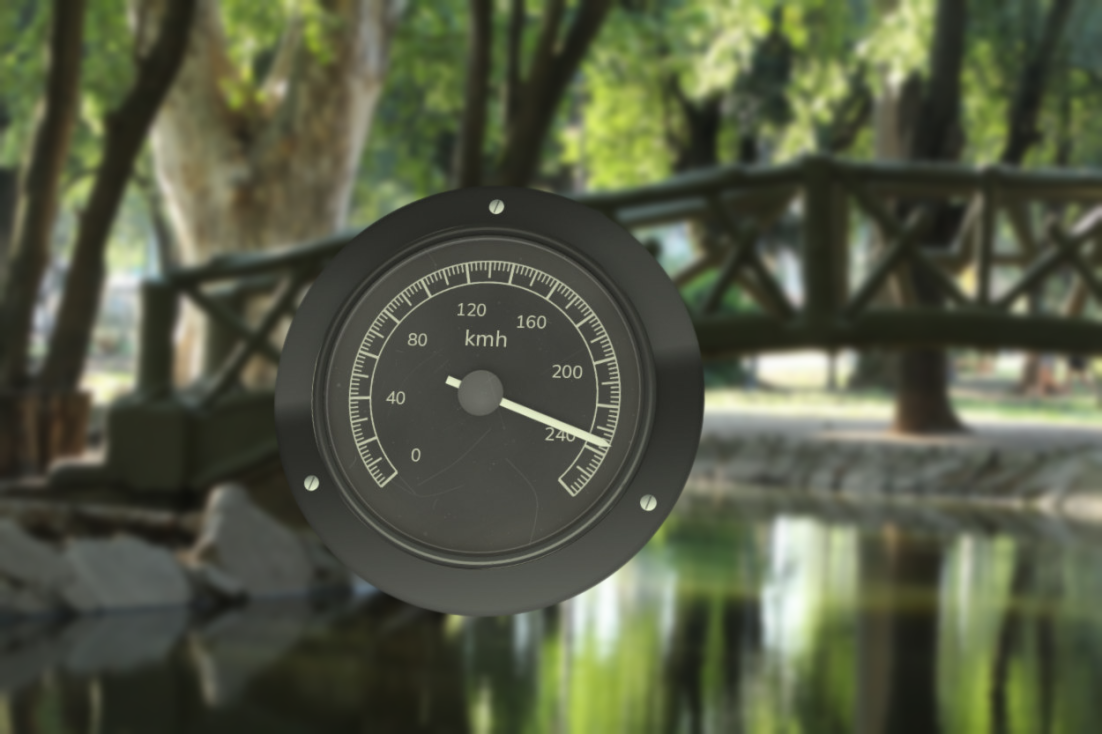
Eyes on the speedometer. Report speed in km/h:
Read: 236 km/h
